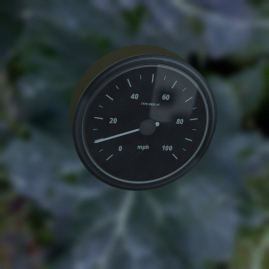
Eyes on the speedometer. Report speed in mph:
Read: 10 mph
